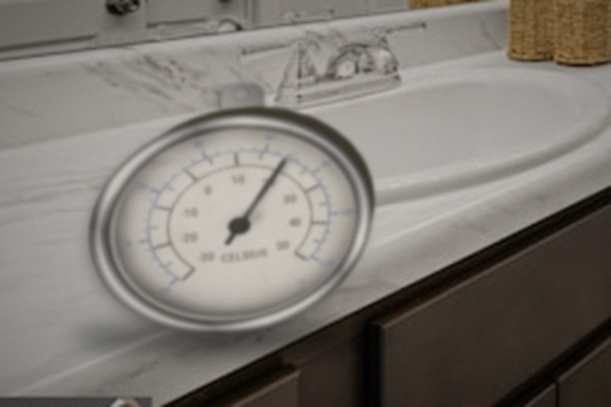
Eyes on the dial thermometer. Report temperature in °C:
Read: 20 °C
